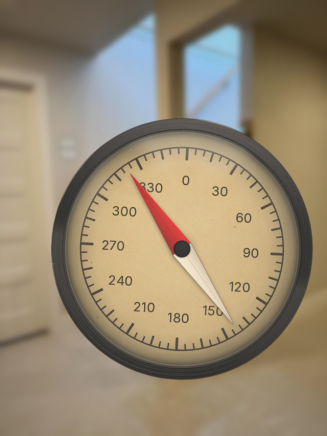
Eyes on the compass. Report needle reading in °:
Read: 322.5 °
